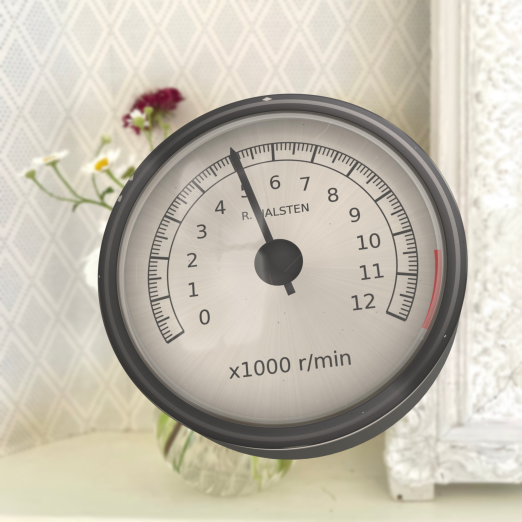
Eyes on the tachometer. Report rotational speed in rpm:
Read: 5100 rpm
